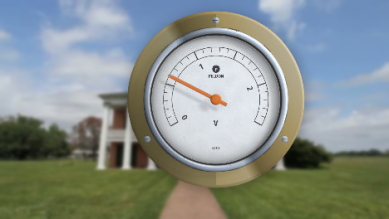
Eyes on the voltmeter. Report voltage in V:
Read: 0.6 V
